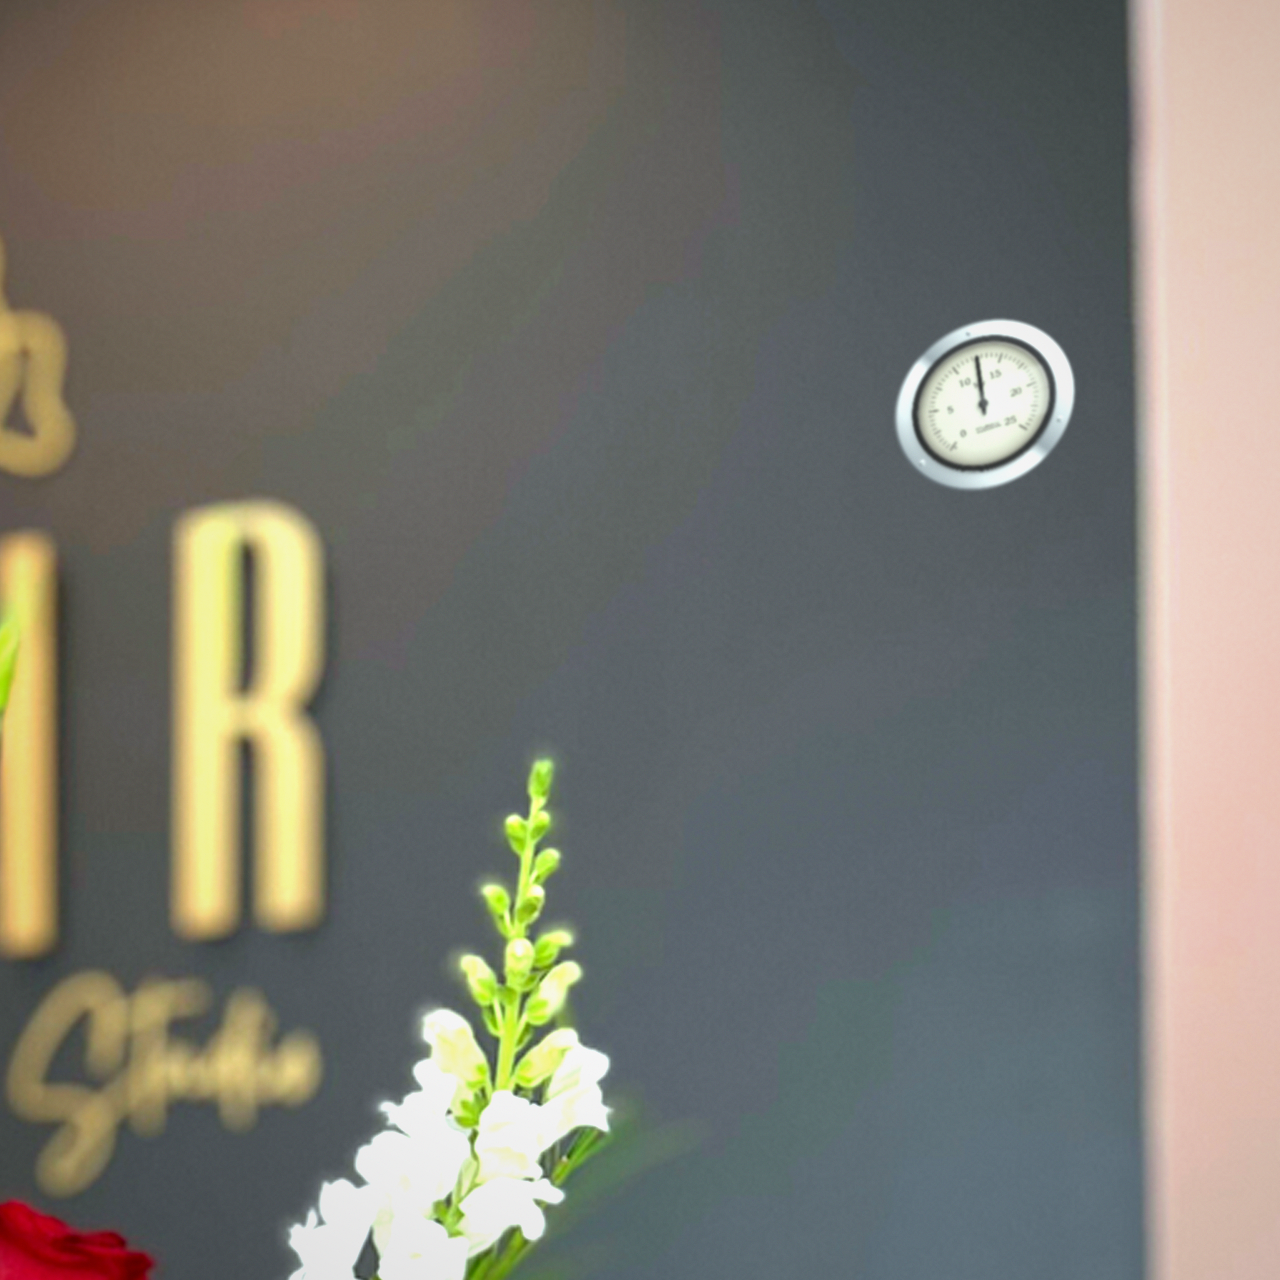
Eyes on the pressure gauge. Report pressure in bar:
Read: 12.5 bar
